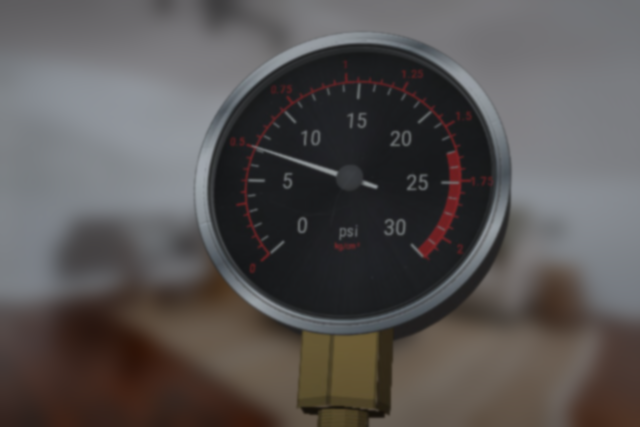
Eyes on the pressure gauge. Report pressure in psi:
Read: 7 psi
